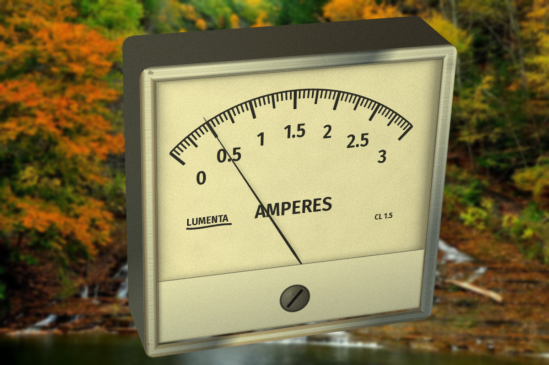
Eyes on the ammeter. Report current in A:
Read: 0.5 A
